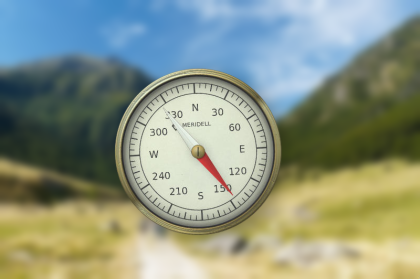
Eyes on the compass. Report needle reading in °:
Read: 145 °
